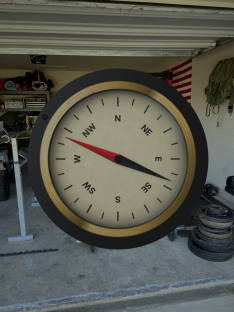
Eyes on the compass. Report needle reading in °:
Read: 292.5 °
